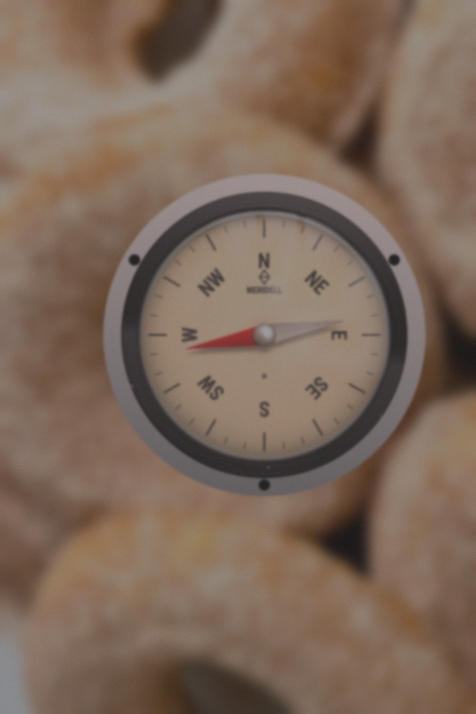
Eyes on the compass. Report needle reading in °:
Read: 260 °
